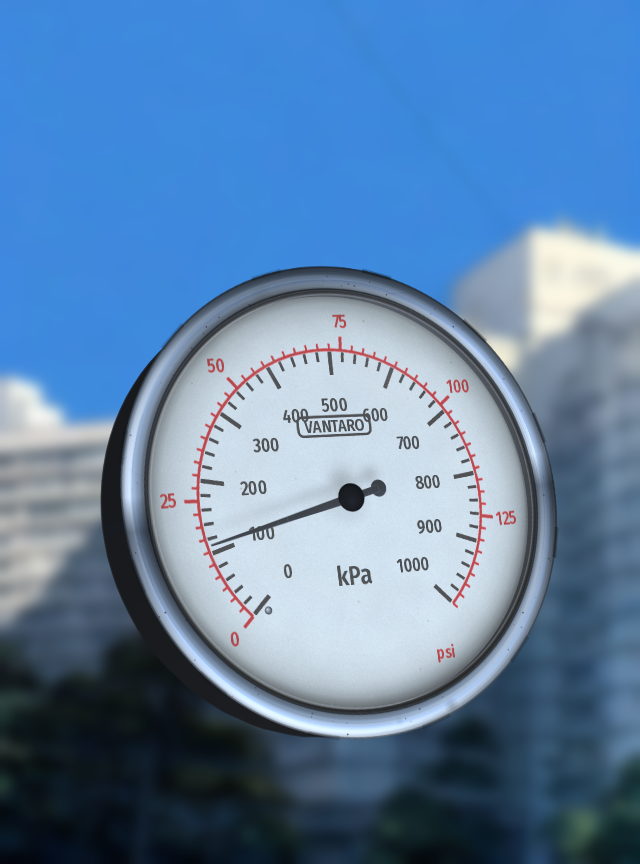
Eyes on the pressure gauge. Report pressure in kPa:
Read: 110 kPa
